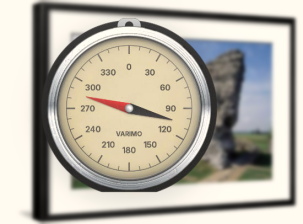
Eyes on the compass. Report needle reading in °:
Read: 285 °
